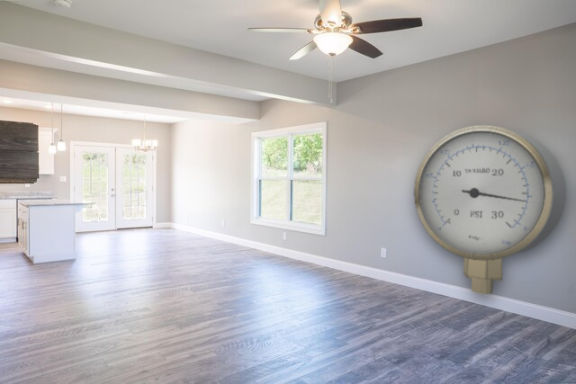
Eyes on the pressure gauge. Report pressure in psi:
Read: 26 psi
